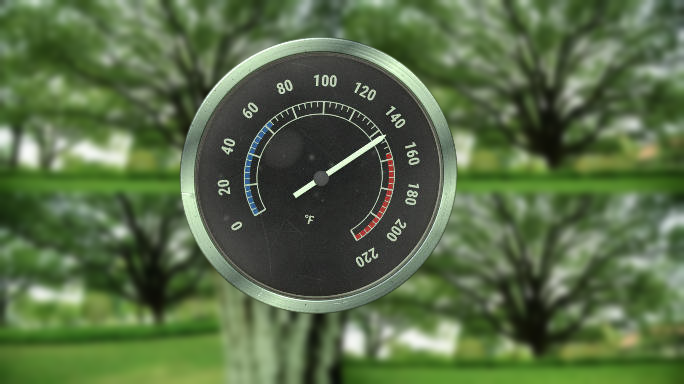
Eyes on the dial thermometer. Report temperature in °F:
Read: 144 °F
